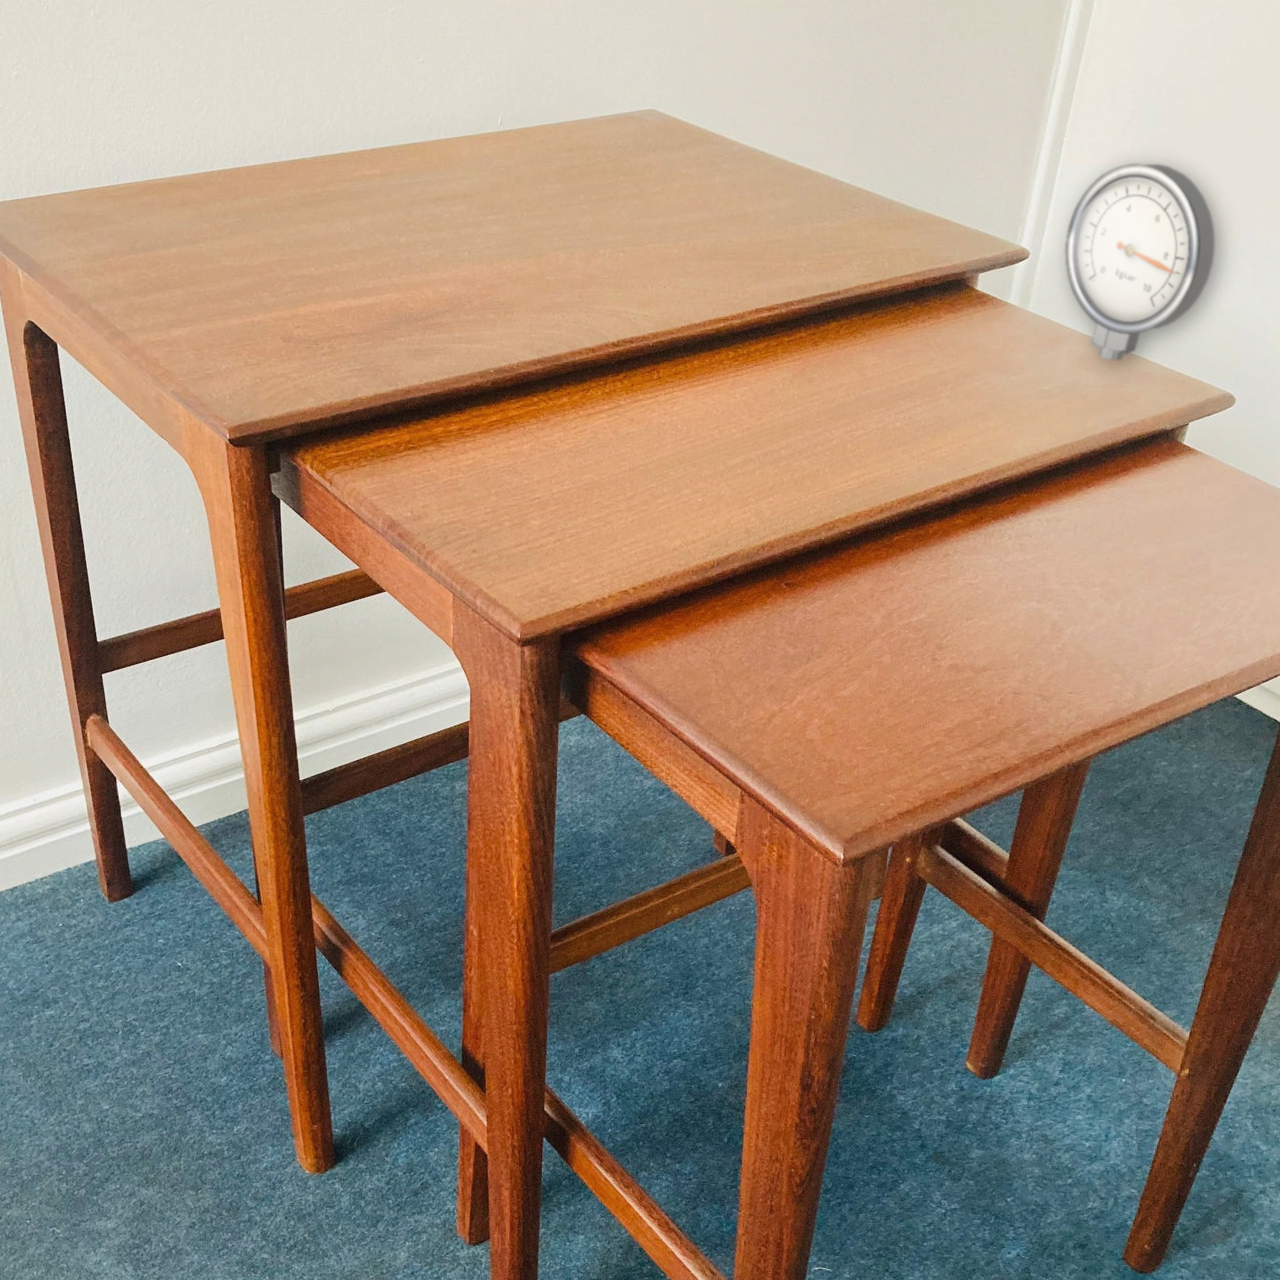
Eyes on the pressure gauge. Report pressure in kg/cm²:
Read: 8.5 kg/cm²
